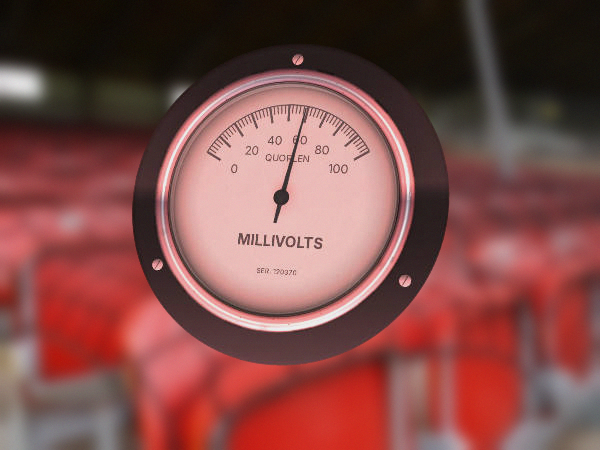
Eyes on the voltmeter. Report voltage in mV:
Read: 60 mV
